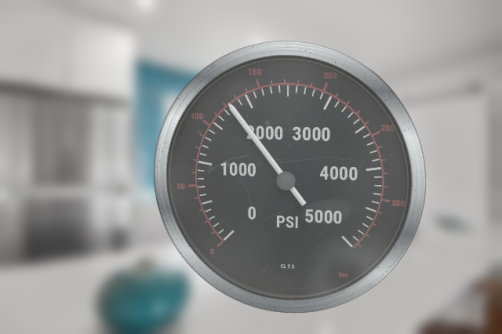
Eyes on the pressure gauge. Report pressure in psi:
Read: 1800 psi
